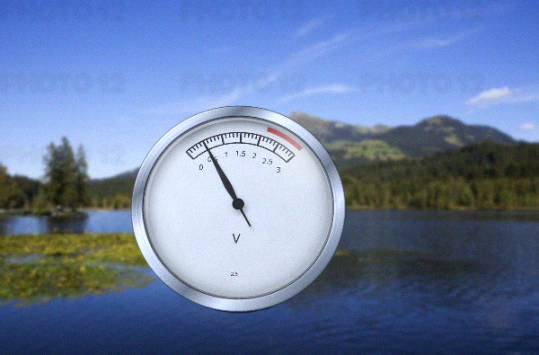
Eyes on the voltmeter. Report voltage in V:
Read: 0.5 V
